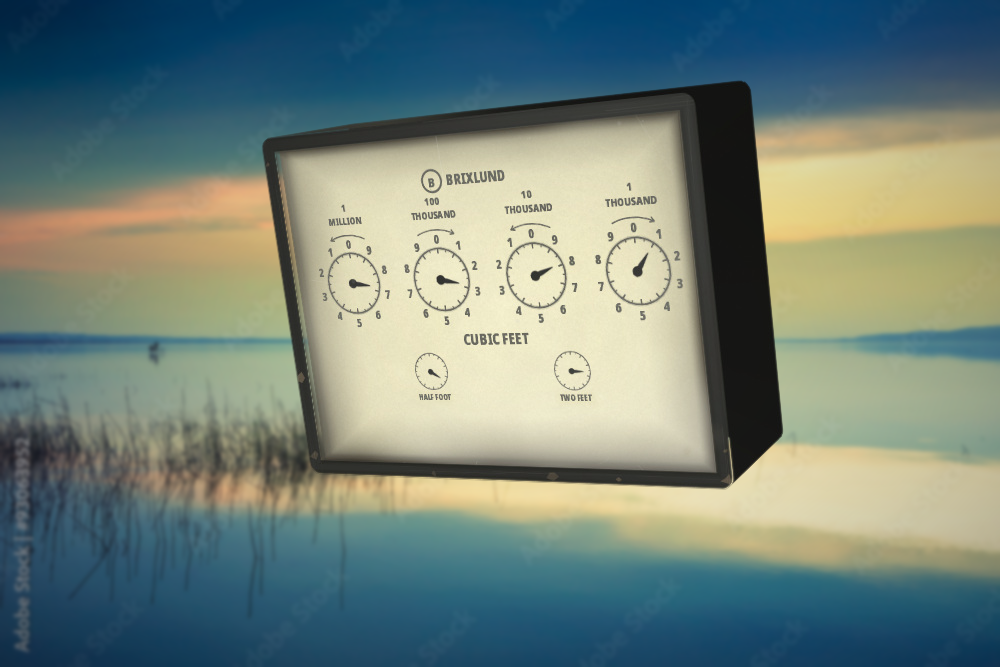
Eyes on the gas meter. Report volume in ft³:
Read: 728100 ft³
